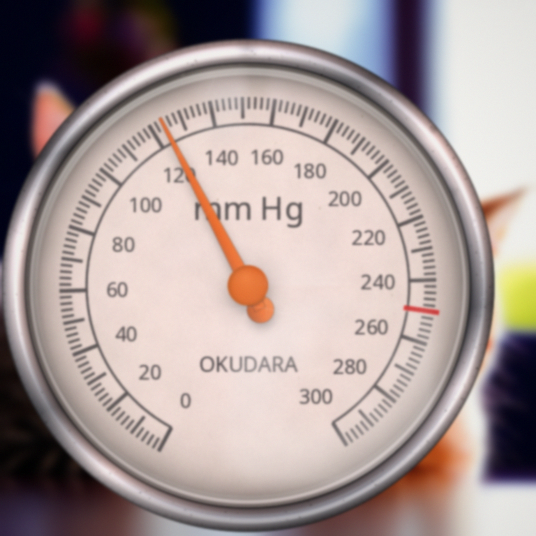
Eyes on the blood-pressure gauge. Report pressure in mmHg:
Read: 124 mmHg
